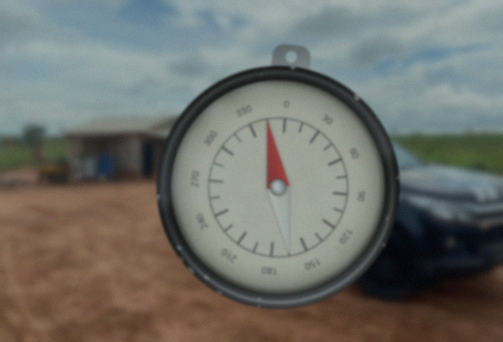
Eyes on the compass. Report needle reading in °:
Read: 345 °
